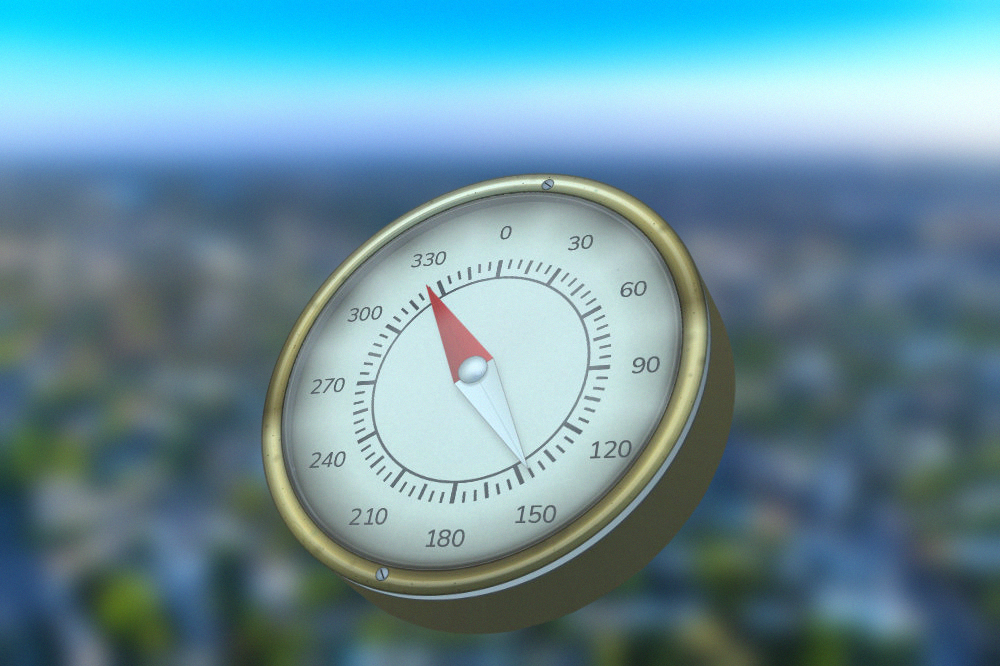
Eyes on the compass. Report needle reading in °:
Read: 325 °
